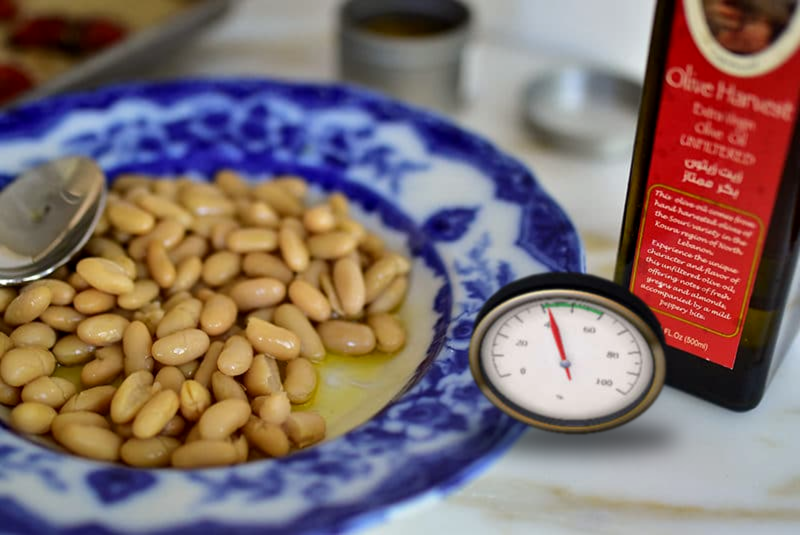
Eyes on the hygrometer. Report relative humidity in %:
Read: 42.5 %
